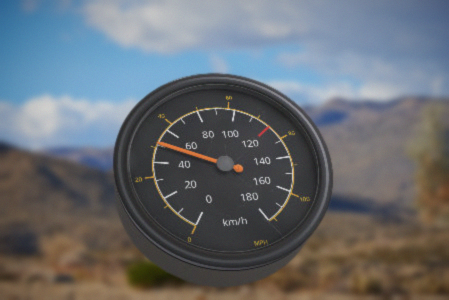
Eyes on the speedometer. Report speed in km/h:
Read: 50 km/h
